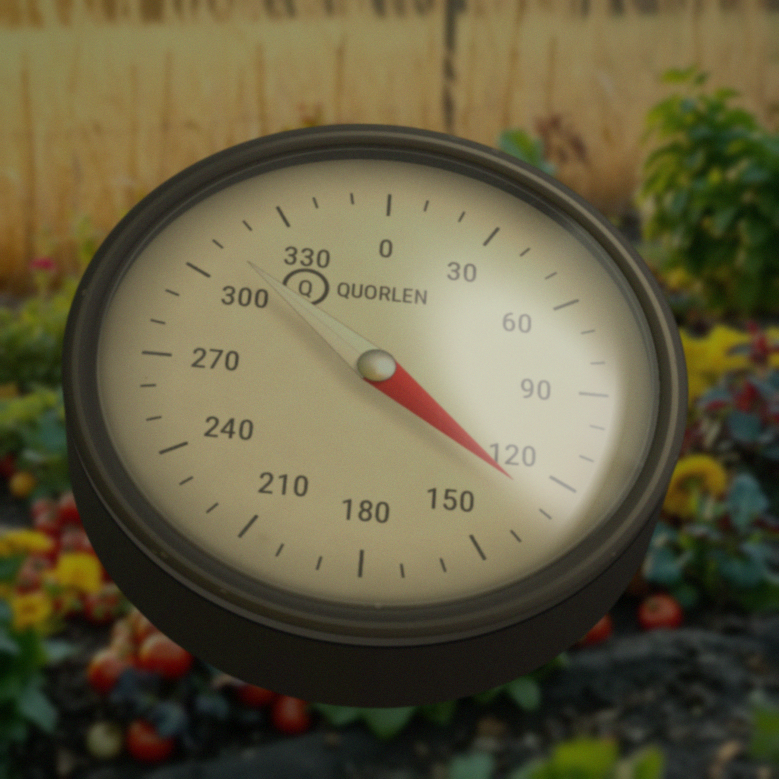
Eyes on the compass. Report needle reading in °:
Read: 130 °
